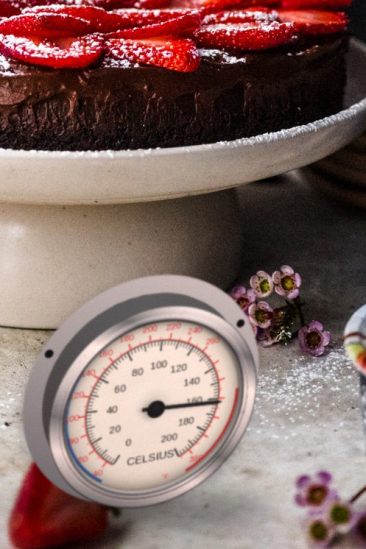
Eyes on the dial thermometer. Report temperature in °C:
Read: 160 °C
